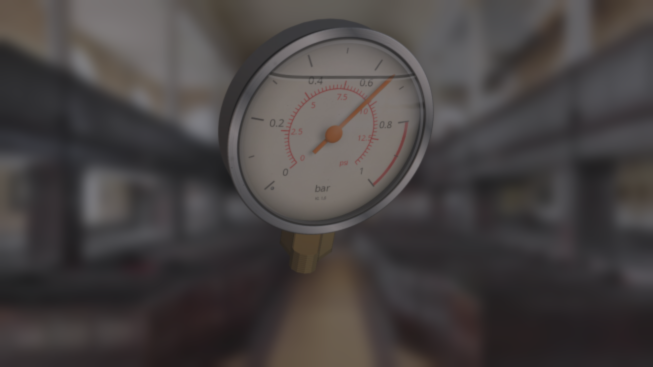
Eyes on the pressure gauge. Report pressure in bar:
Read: 0.65 bar
